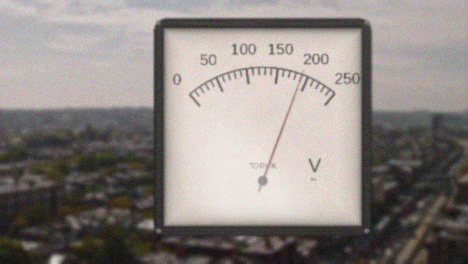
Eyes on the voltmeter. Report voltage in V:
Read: 190 V
